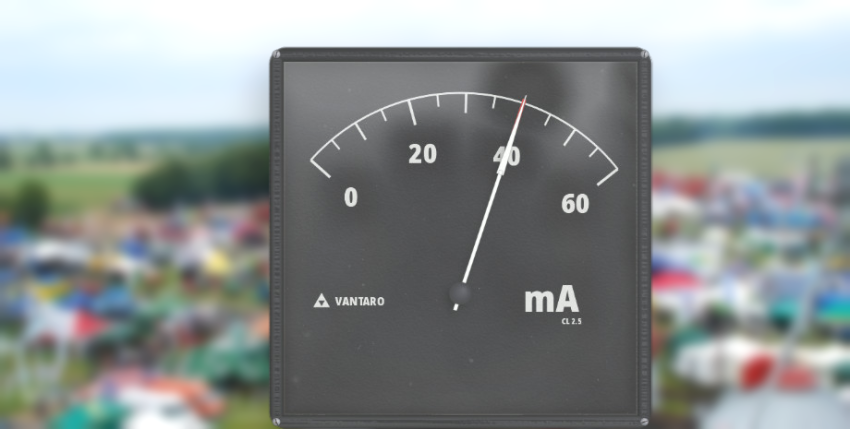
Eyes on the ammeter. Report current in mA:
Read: 40 mA
